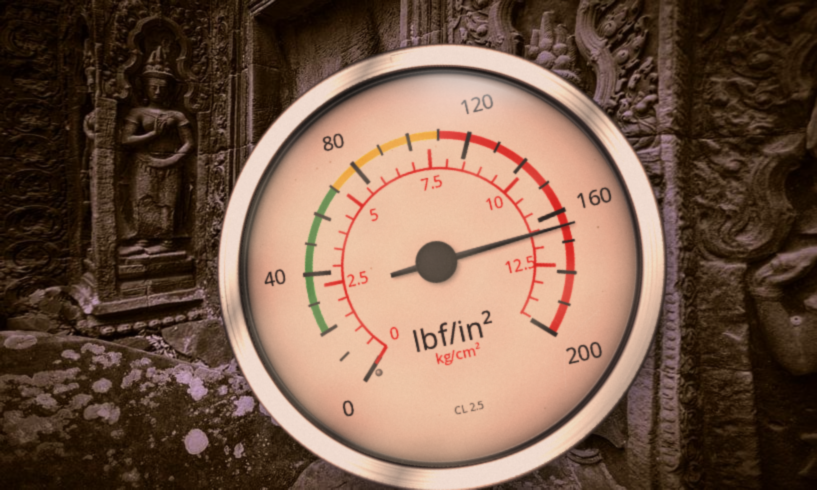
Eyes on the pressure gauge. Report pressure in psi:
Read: 165 psi
